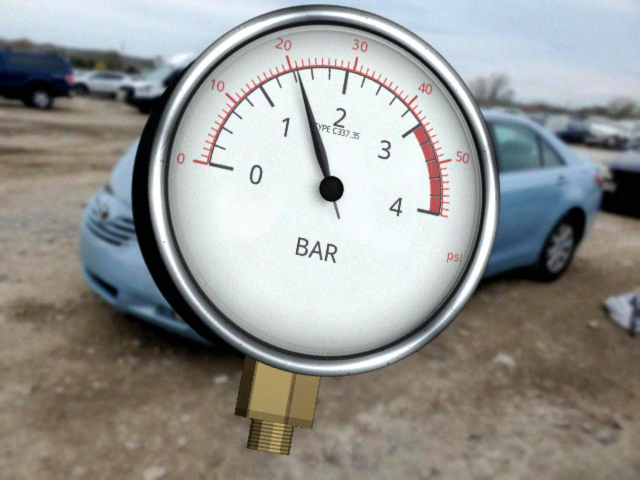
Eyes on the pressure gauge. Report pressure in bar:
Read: 1.4 bar
